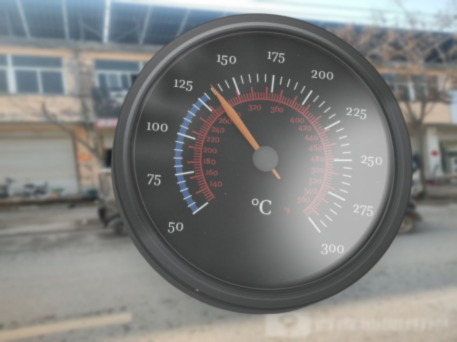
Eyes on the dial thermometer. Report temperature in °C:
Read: 135 °C
